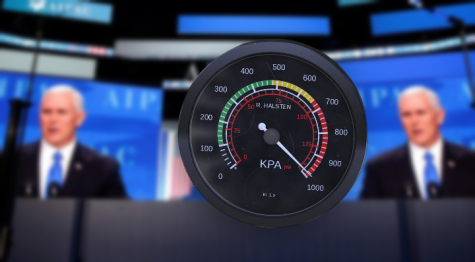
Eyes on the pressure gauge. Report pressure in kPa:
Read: 980 kPa
